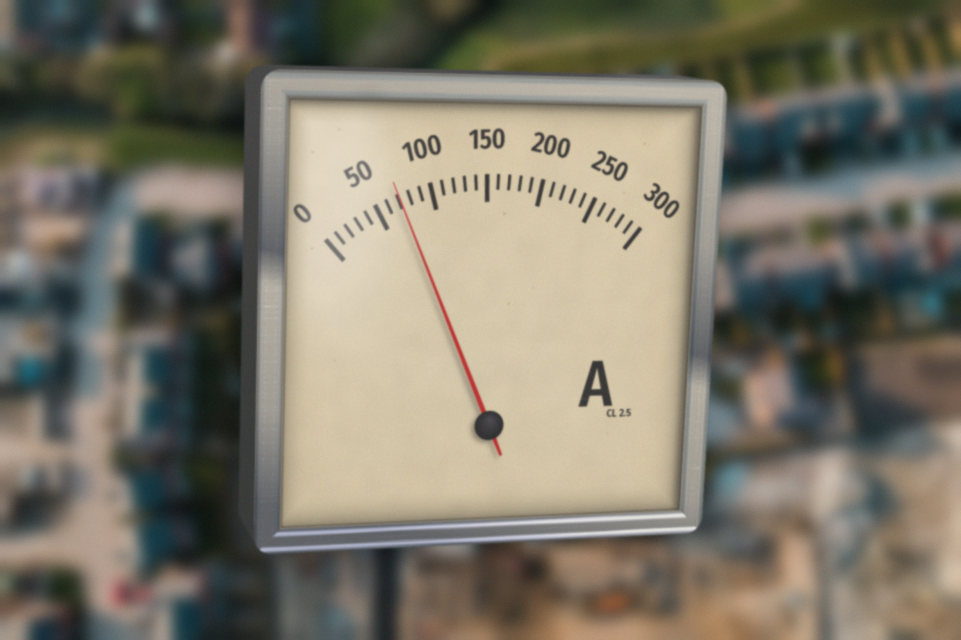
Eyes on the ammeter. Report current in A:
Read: 70 A
